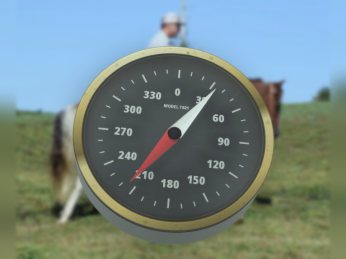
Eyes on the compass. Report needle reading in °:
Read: 215 °
